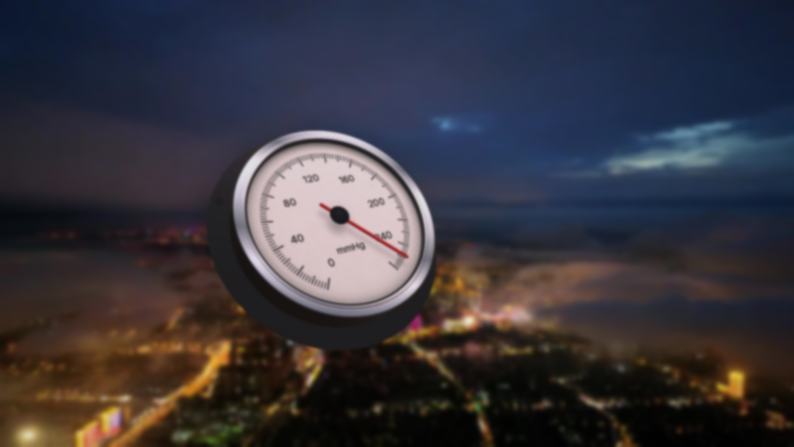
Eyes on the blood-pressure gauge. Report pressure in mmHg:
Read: 250 mmHg
